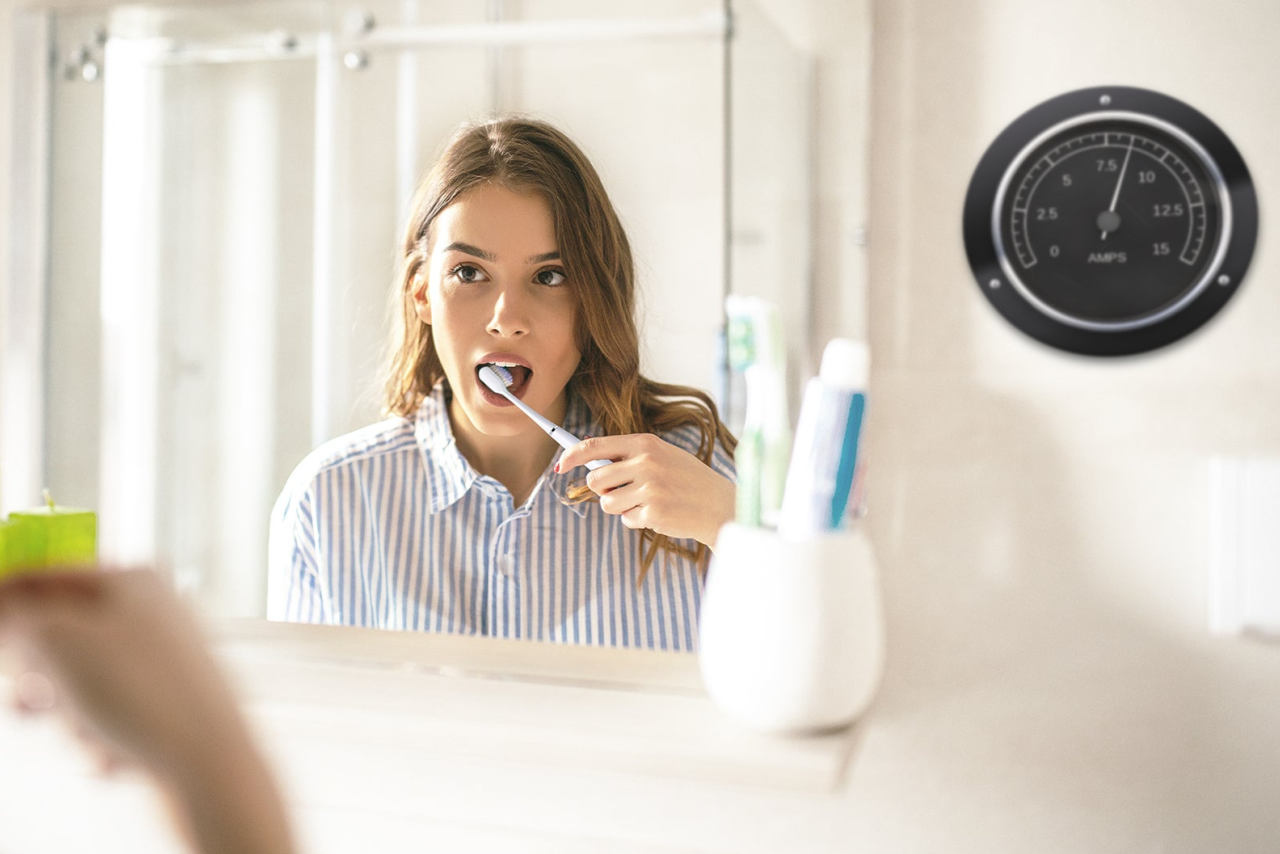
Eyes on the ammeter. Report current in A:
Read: 8.5 A
